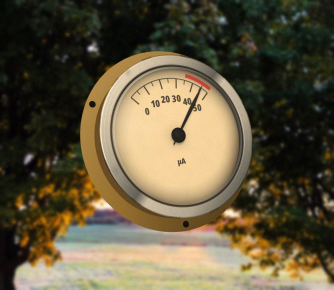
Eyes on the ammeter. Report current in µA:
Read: 45 µA
